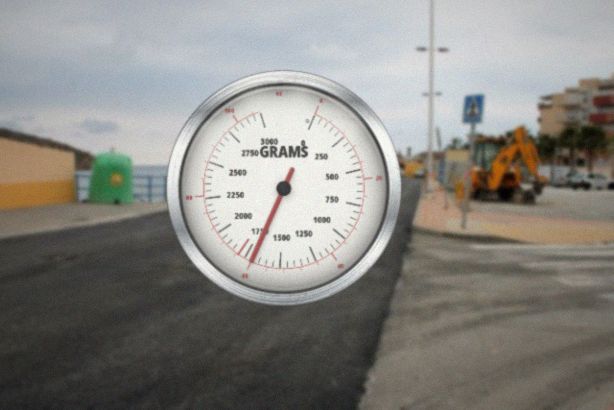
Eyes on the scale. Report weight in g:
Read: 1700 g
